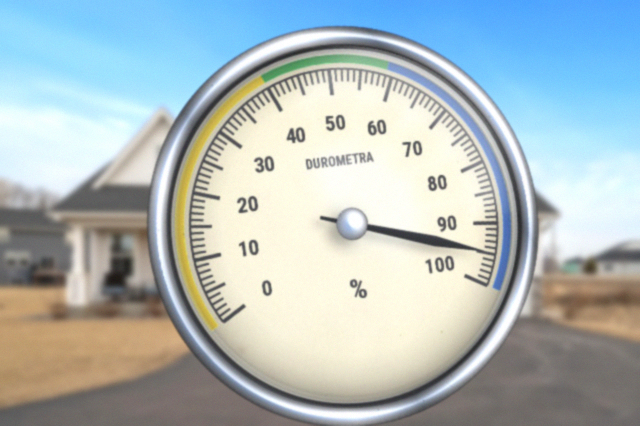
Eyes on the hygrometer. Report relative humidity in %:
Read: 95 %
